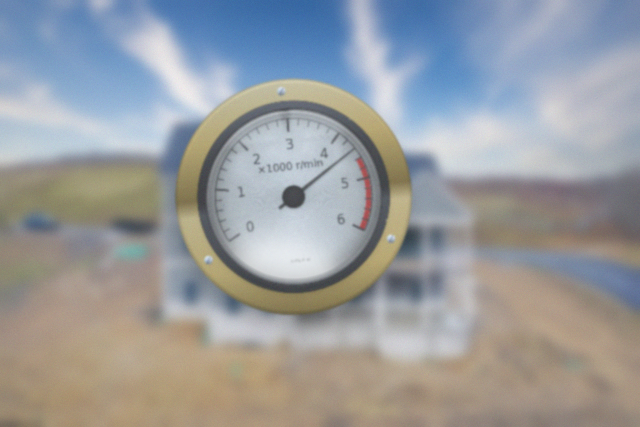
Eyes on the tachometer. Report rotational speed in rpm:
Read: 4400 rpm
